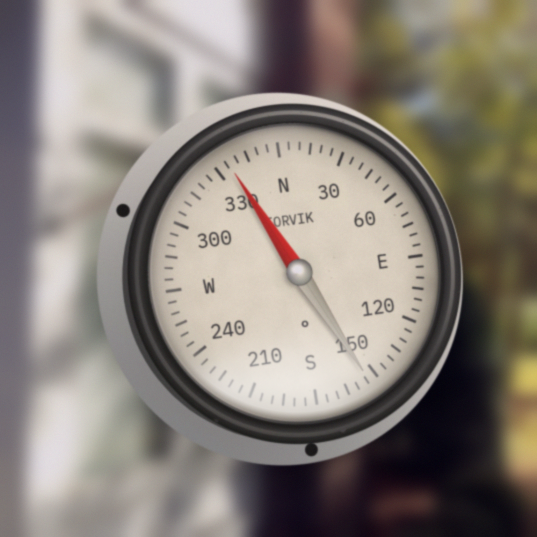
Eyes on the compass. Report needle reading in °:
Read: 335 °
